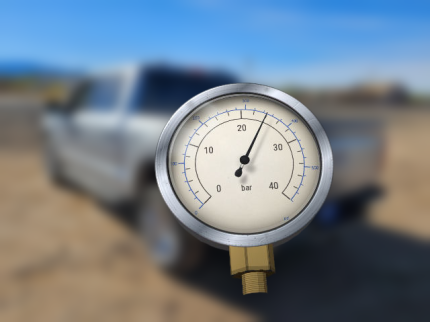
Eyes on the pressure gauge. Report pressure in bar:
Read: 24 bar
